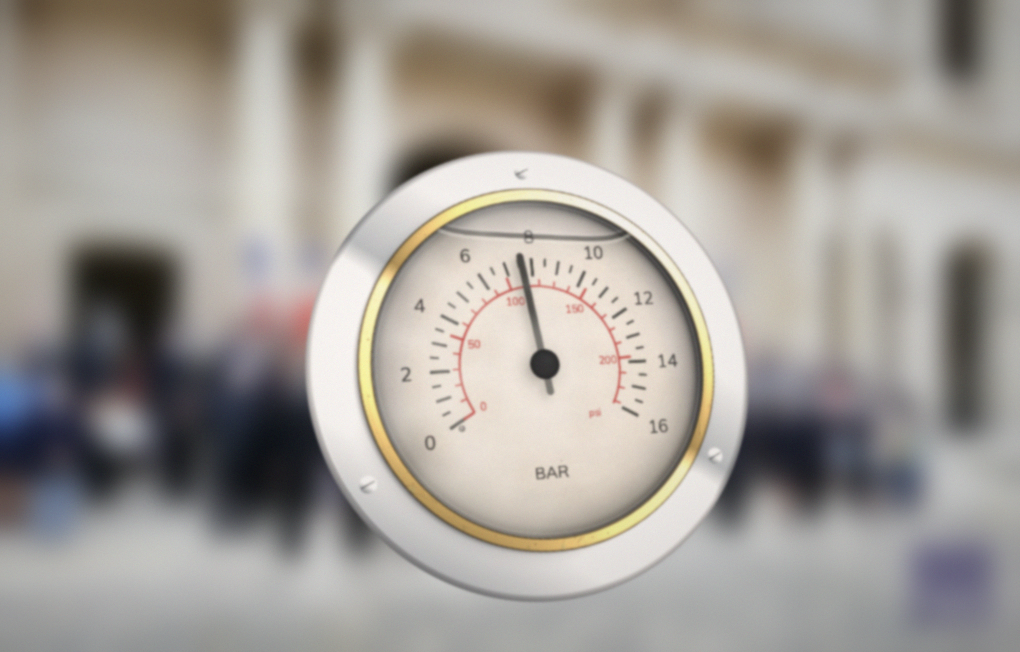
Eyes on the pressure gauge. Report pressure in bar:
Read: 7.5 bar
